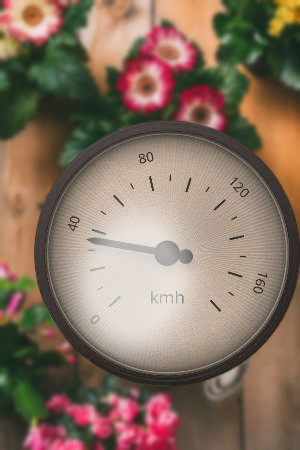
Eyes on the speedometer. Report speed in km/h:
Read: 35 km/h
